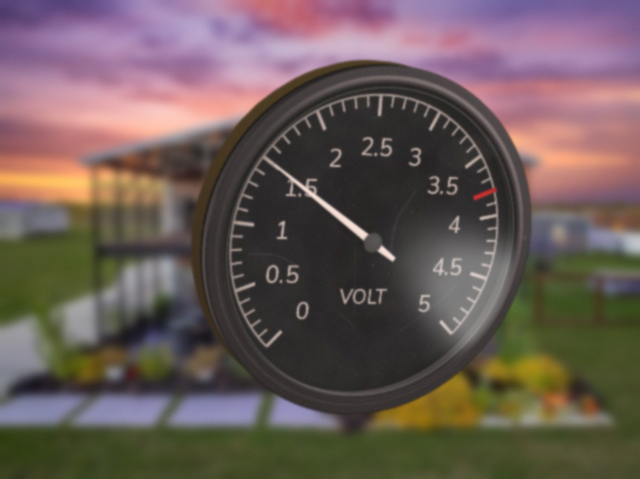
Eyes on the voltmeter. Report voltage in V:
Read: 1.5 V
